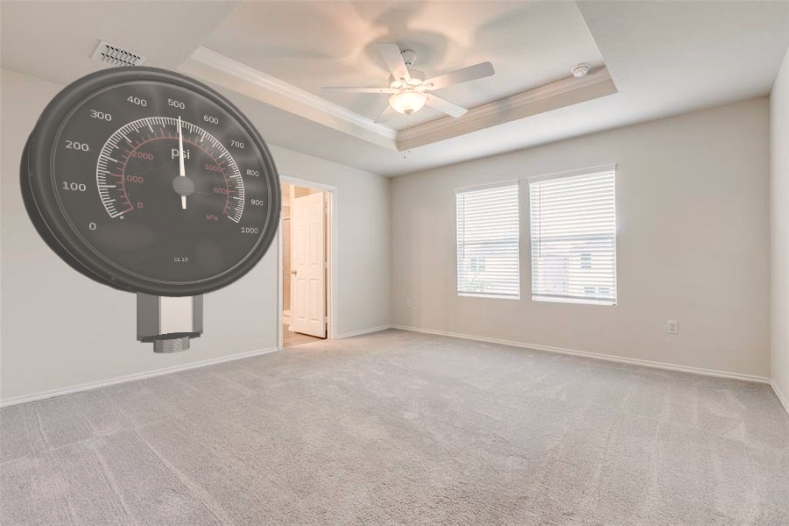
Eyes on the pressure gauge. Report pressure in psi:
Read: 500 psi
